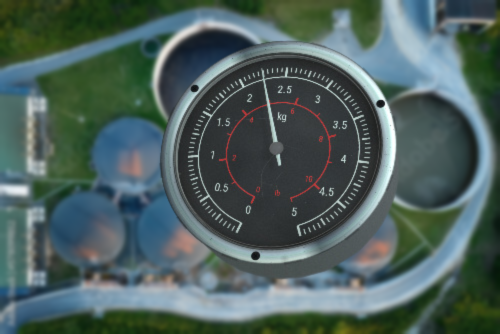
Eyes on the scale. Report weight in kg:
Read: 2.25 kg
